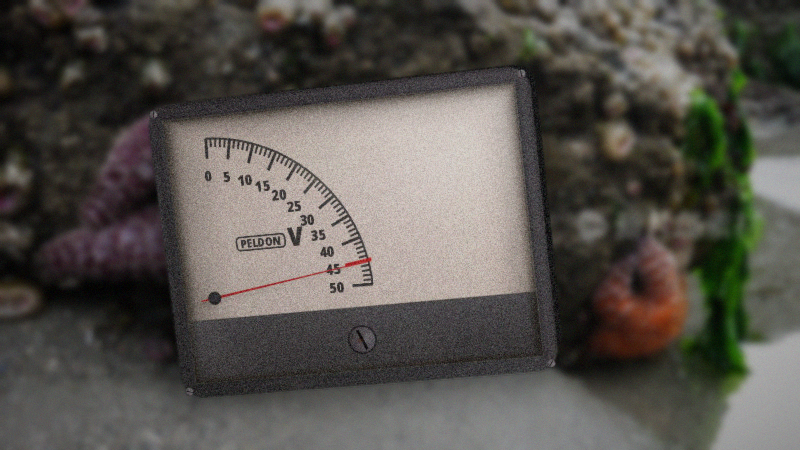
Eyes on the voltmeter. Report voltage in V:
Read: 45 V
